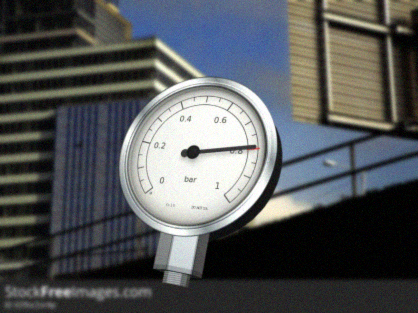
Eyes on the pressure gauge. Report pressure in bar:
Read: 0.8 bar
